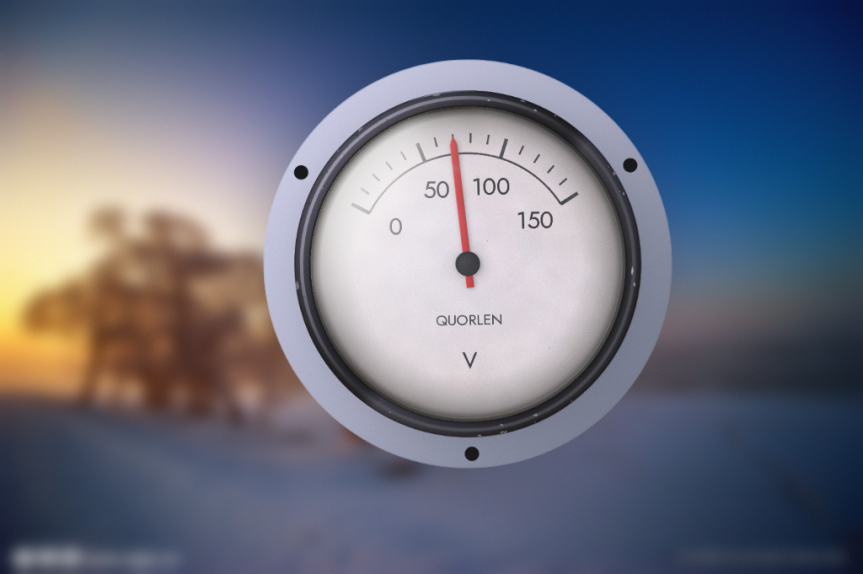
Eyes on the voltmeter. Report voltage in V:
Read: 70 V
